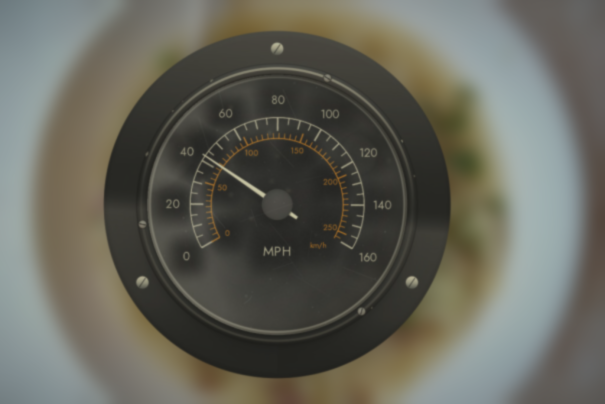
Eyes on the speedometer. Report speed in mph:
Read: 42.5 mph
